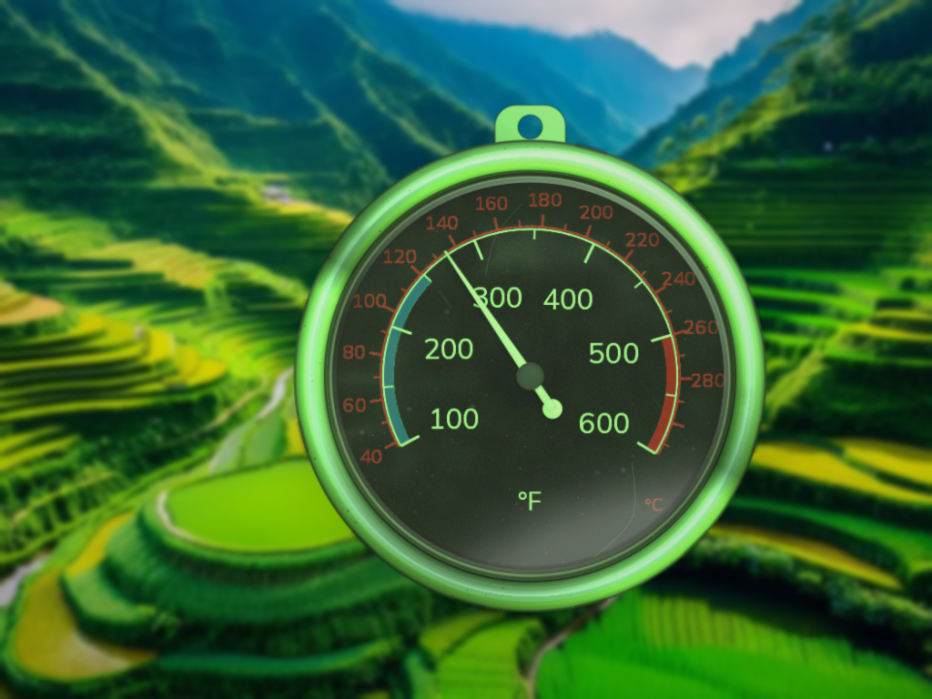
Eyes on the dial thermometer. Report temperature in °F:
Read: 275 °F
